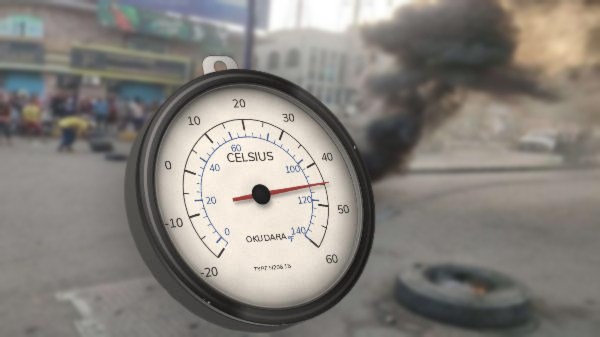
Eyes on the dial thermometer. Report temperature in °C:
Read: 45 °C
